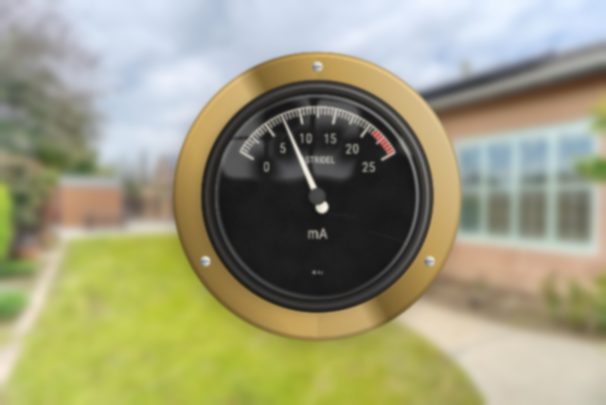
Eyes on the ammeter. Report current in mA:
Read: 7.5 mA
